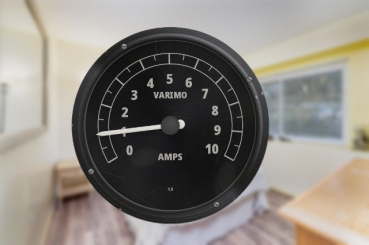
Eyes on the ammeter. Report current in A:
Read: 1 A
